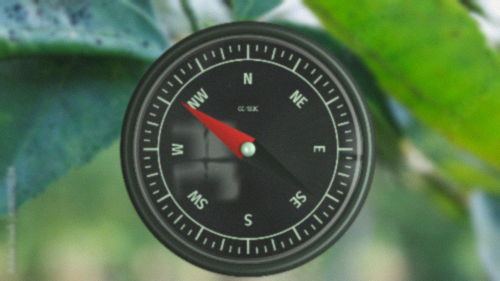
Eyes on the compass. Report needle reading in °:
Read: 305 °
